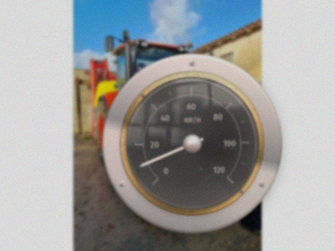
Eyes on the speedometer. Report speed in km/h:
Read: 10 km/h
